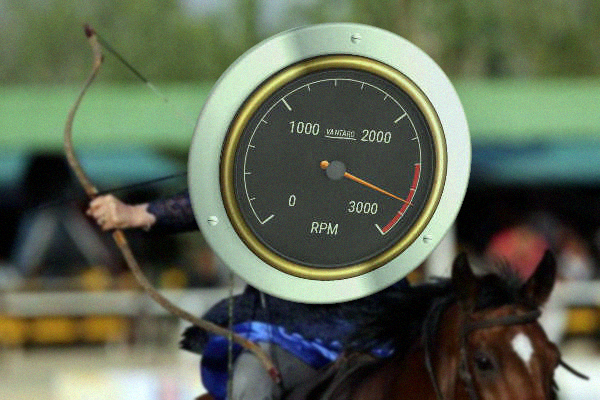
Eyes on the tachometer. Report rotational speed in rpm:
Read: 2700 rpm
